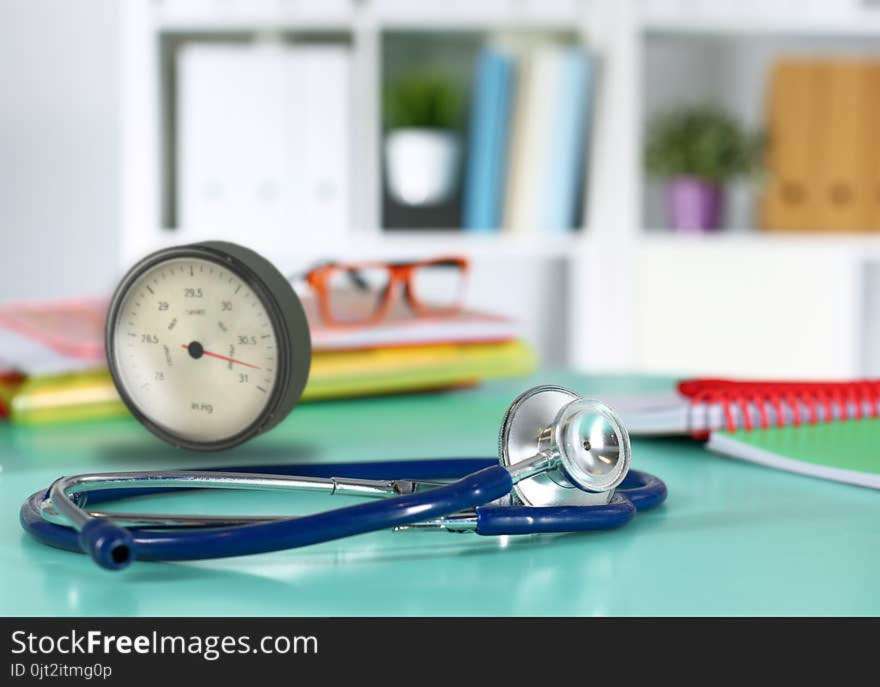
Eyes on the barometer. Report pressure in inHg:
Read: 30.8 inHg
